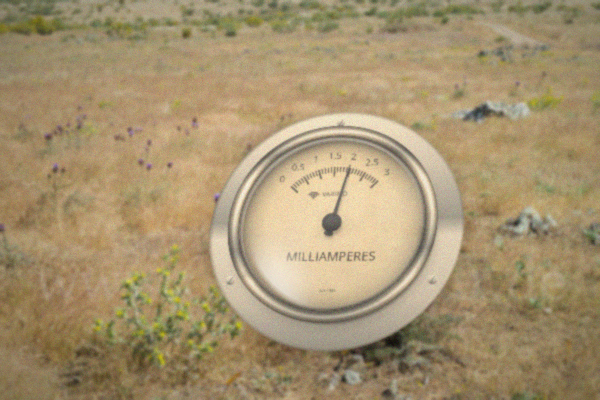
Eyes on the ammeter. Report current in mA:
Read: 2 mA
